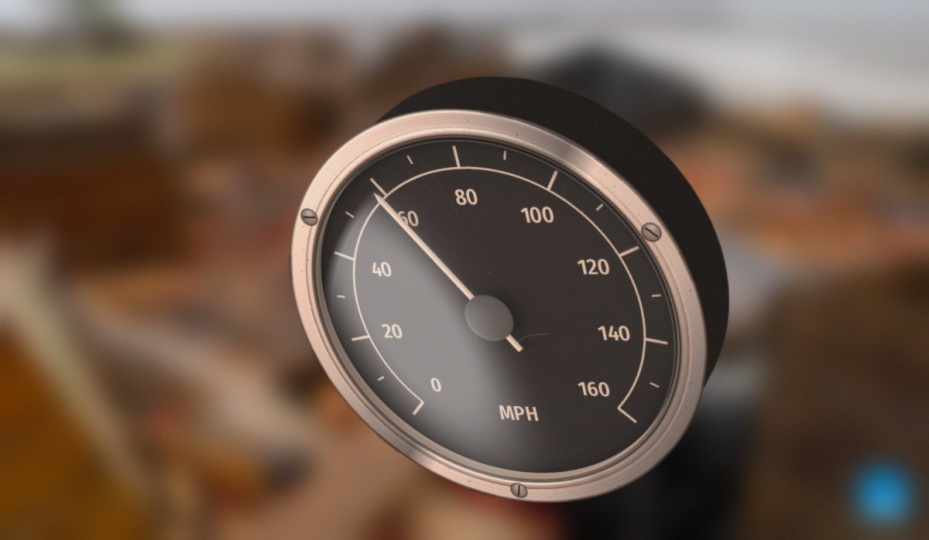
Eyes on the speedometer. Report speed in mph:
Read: 60 mph
